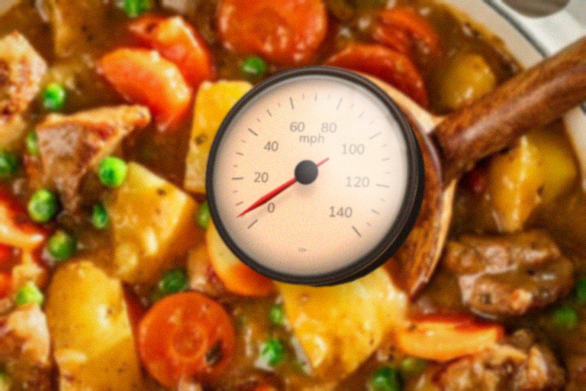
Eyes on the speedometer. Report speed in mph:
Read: 5 mph
